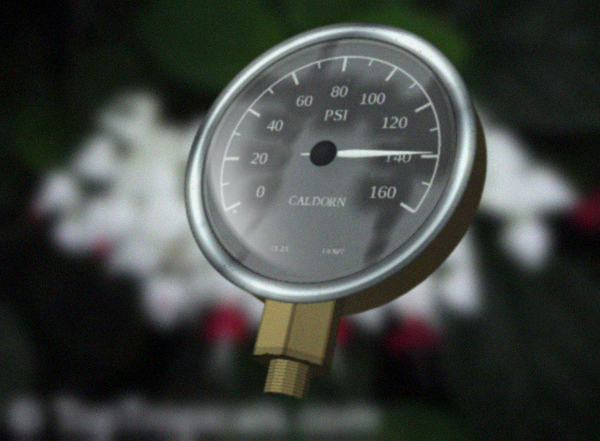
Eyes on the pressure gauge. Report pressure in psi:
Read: 140 psi
